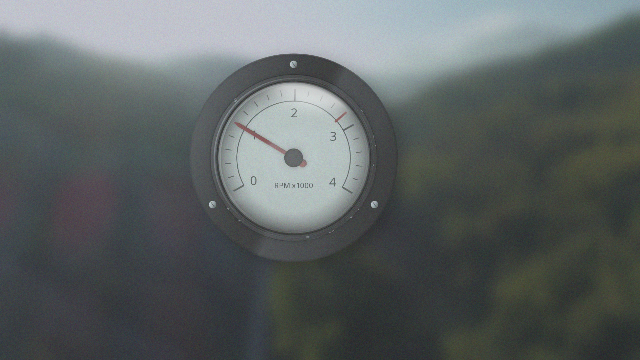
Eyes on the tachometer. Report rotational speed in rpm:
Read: 1000 rpm
